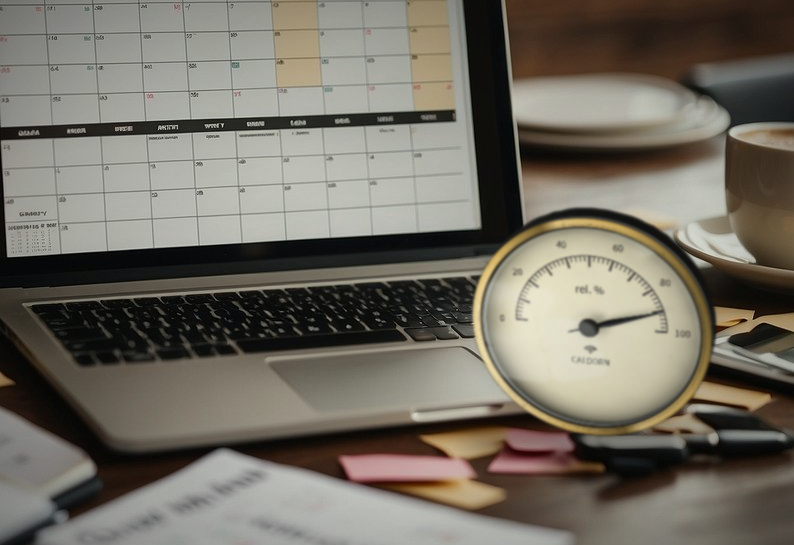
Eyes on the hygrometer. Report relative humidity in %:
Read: 90 %
